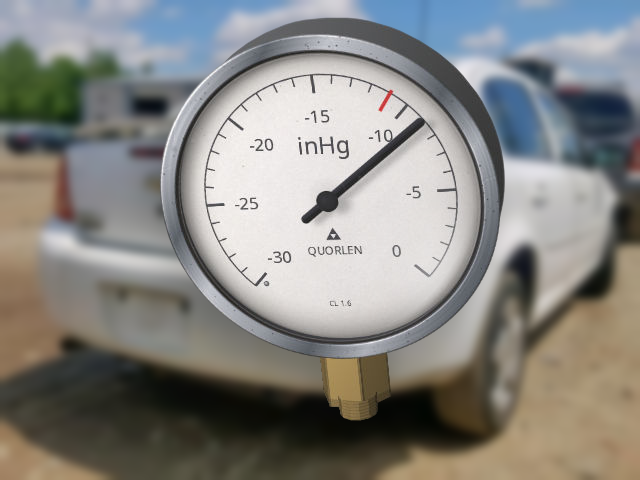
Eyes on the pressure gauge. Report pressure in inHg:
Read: -9 inHg
